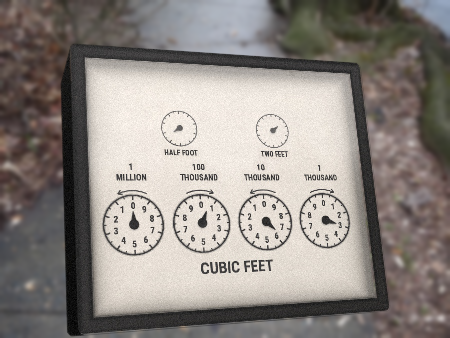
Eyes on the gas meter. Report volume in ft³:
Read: 6300 ft³
